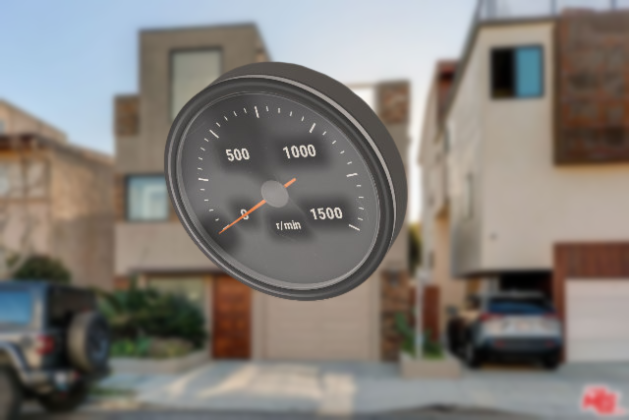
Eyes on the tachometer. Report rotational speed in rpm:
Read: 0 rpm
